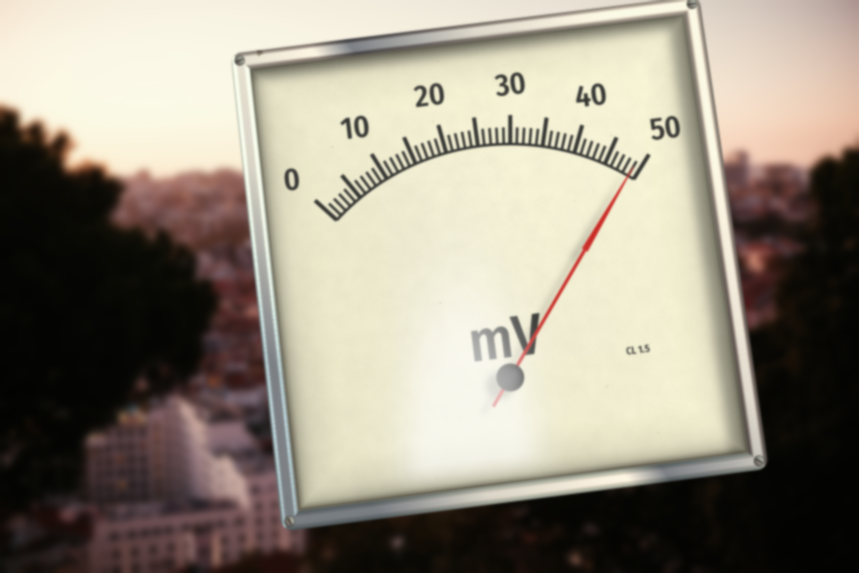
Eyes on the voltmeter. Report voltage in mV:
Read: 49 mV
